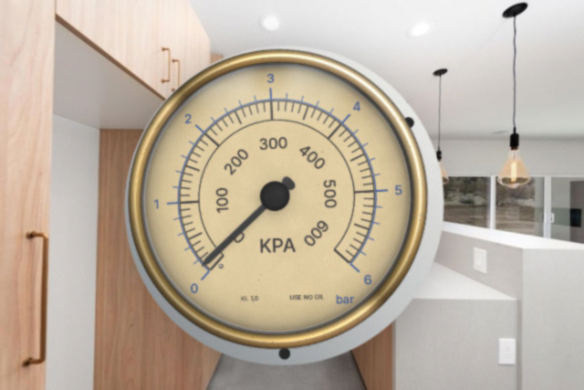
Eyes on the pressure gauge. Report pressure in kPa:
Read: 10 kPa
